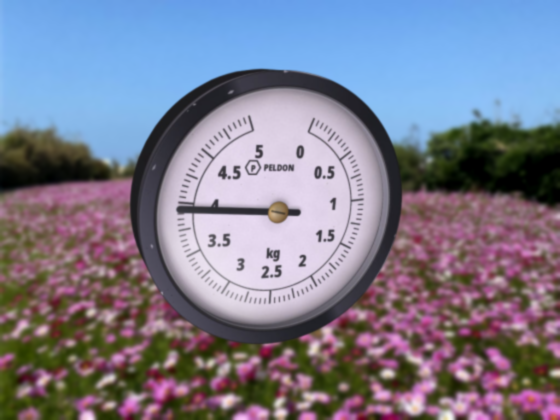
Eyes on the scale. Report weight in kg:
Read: 3.95 kg
